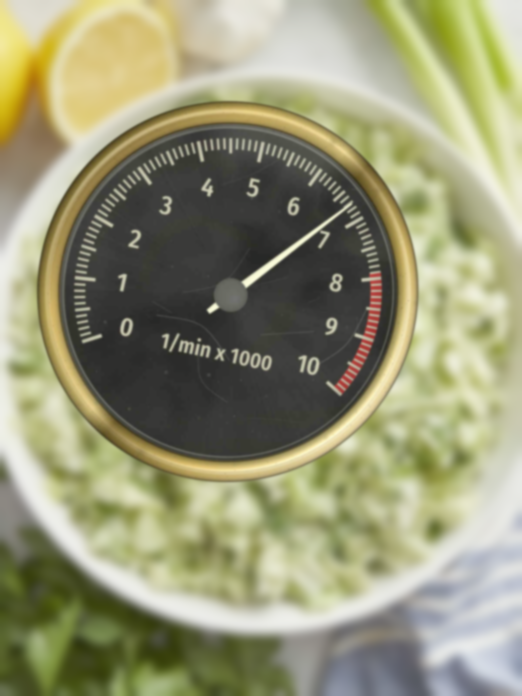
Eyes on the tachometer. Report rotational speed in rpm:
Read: 6700 rpm
